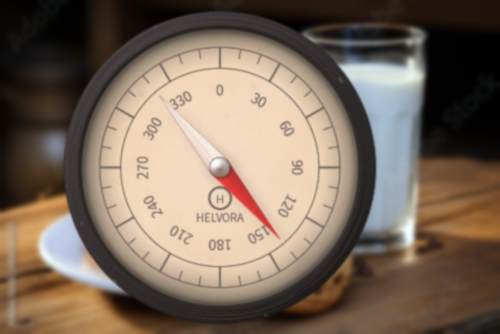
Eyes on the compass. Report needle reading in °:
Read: 140 °
